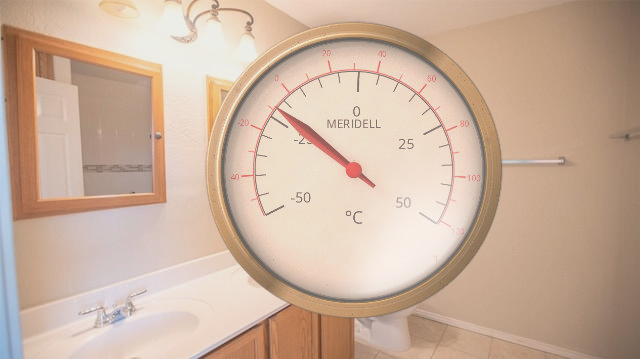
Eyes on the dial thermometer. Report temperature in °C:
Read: -22.5 °C
